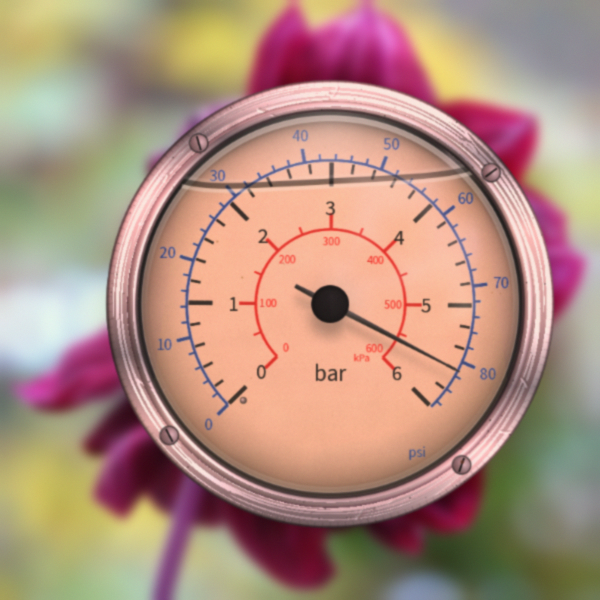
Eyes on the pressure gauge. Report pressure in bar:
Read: 5.6 bar
